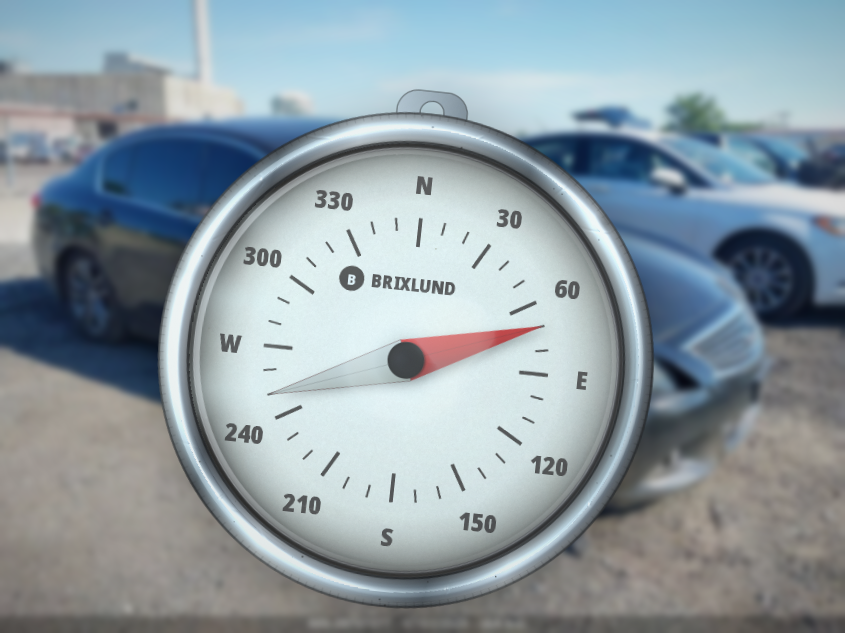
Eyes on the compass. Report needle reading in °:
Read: 70 °
